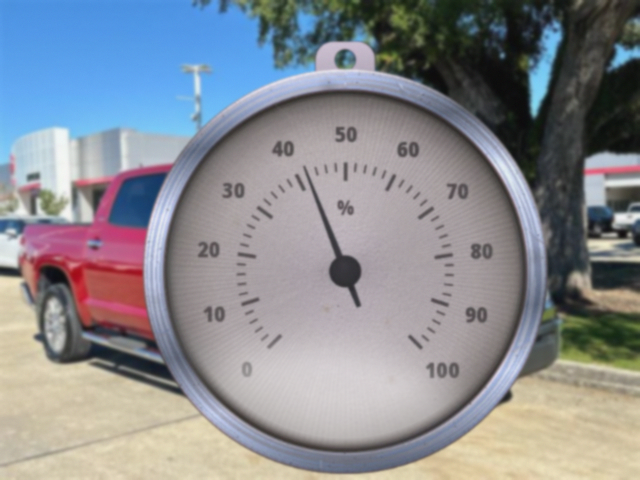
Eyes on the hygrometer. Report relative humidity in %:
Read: 42 %
